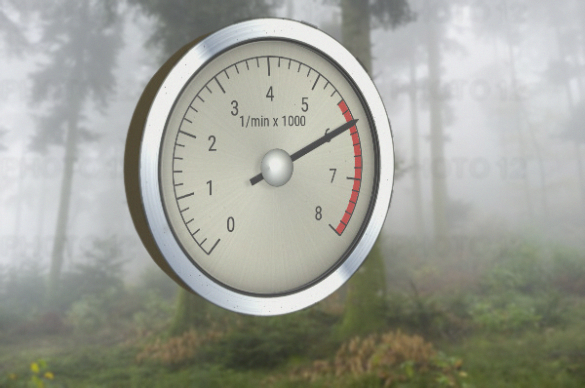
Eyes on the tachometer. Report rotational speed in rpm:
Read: 6000 rpm
